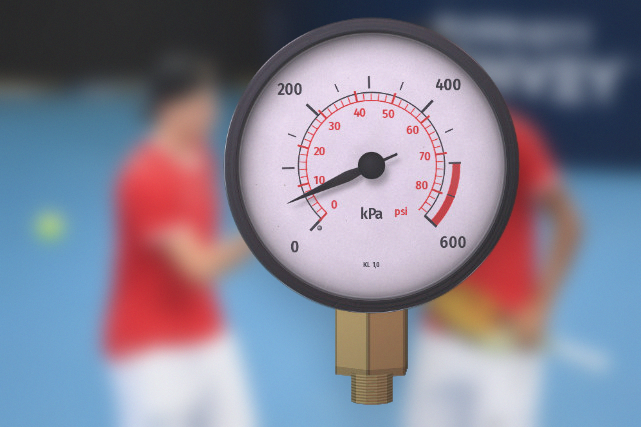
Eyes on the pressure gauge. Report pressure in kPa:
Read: 50 kPa
